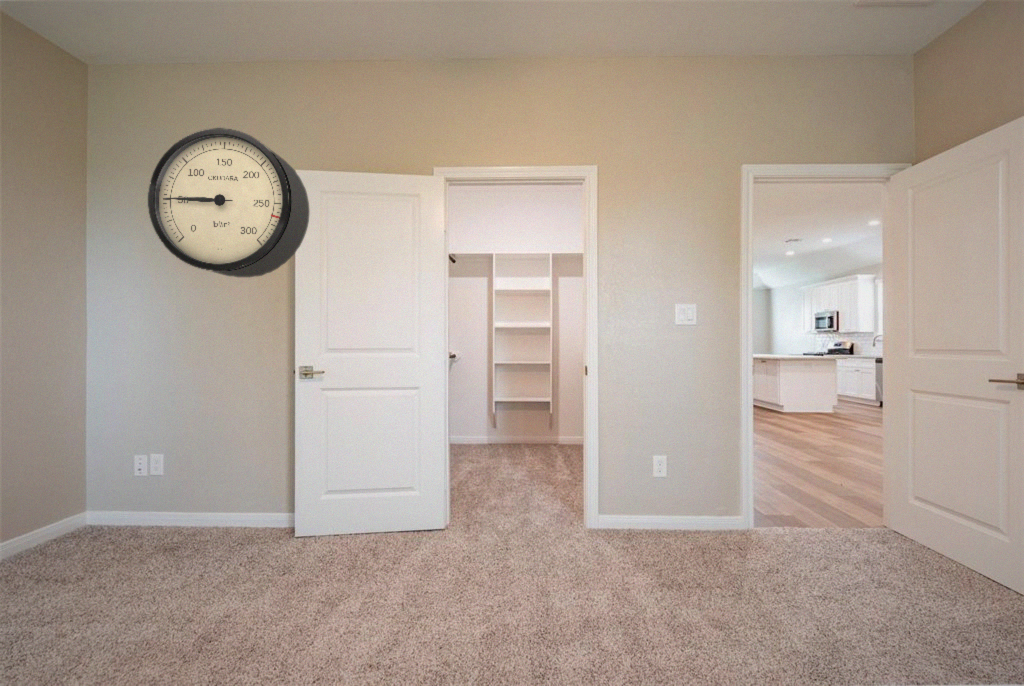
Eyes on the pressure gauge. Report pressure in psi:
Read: 50 psi
